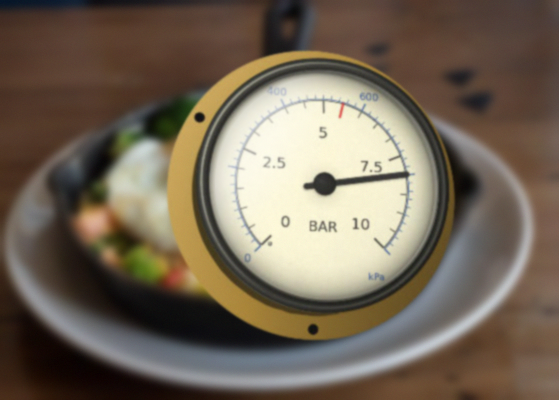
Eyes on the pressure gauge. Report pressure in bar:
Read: 8 bar
